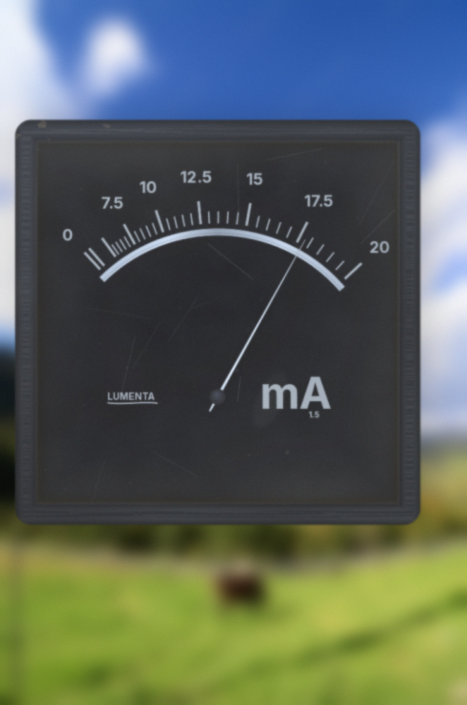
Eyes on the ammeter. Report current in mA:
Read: 17.75 mA
